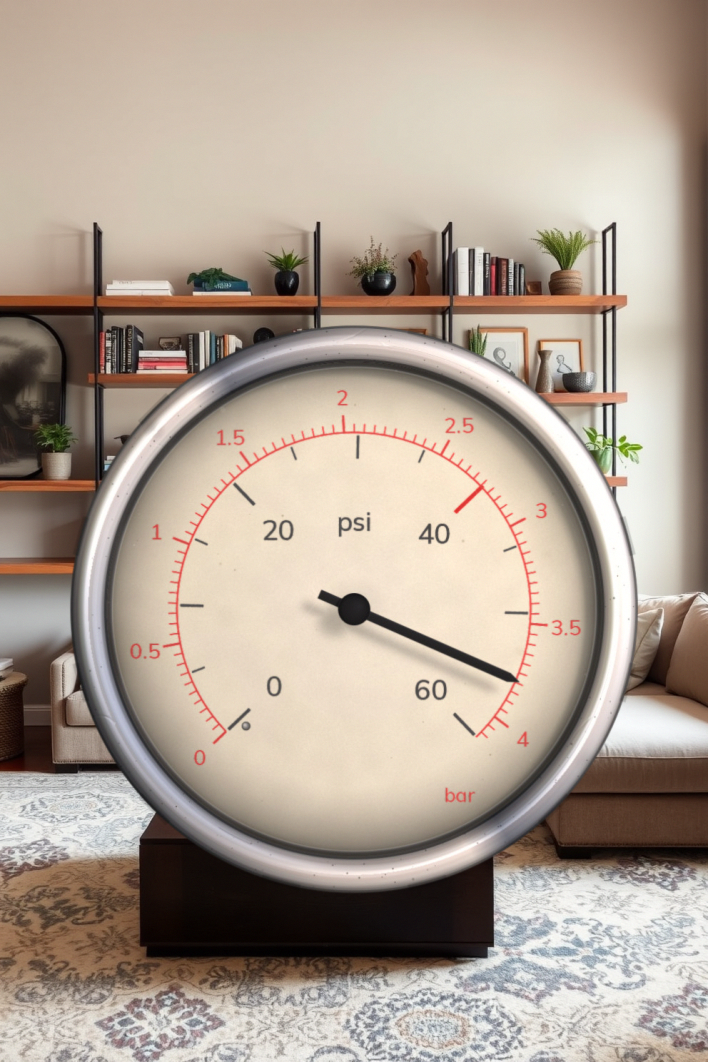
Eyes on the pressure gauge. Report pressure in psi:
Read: 55 psi
